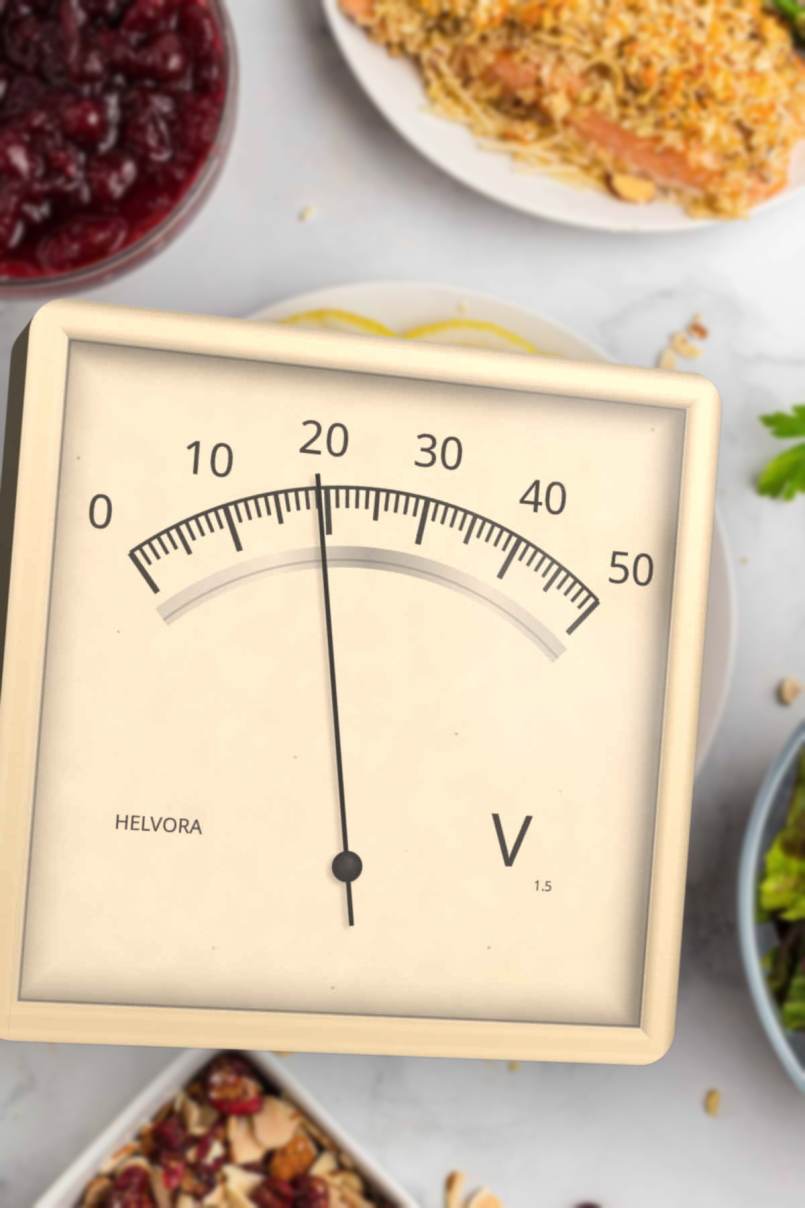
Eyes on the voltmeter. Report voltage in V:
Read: 19 V
